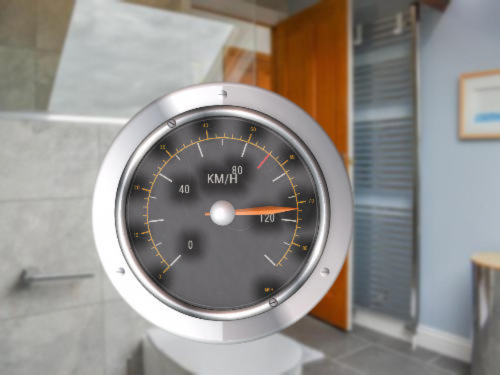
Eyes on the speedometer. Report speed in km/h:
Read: 115 km/h
